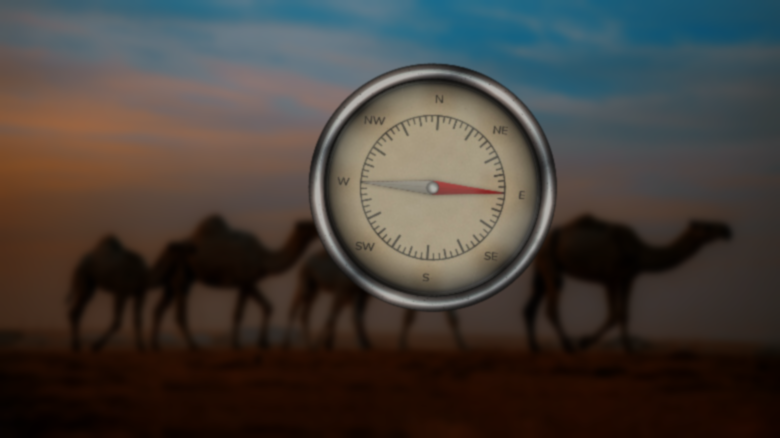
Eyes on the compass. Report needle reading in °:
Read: 90 °
